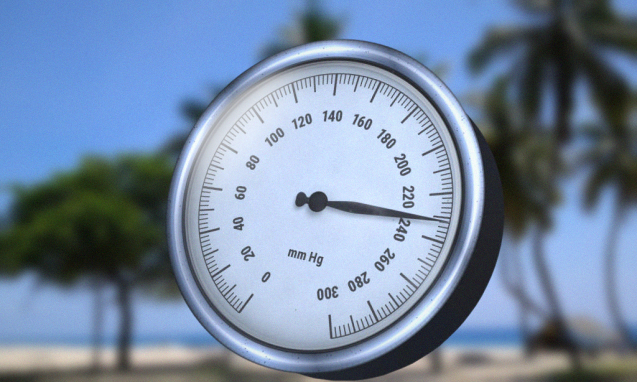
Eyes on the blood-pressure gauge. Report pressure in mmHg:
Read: 232 mmHg
